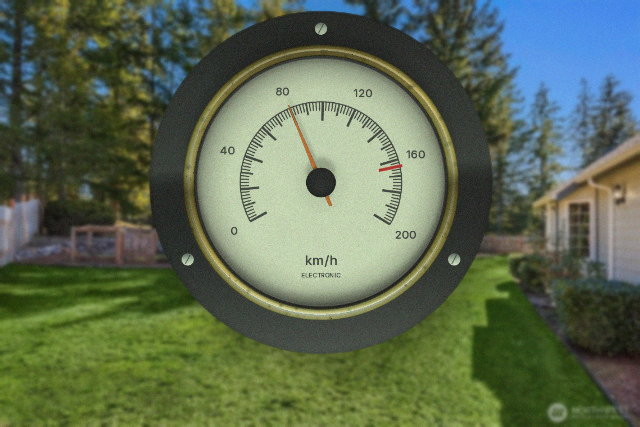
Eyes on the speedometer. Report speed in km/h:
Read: 80 km/h
